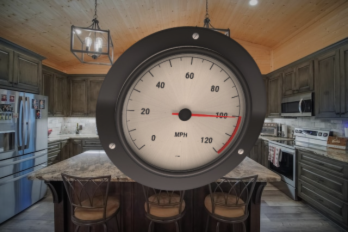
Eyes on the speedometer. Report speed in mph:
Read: 100 mph
